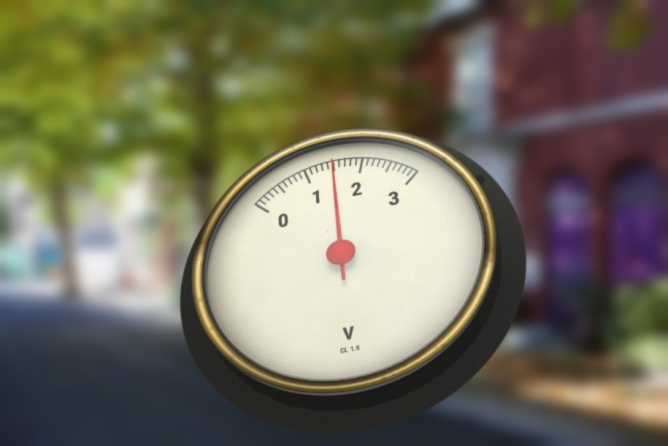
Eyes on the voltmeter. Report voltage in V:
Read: 1.5 V
